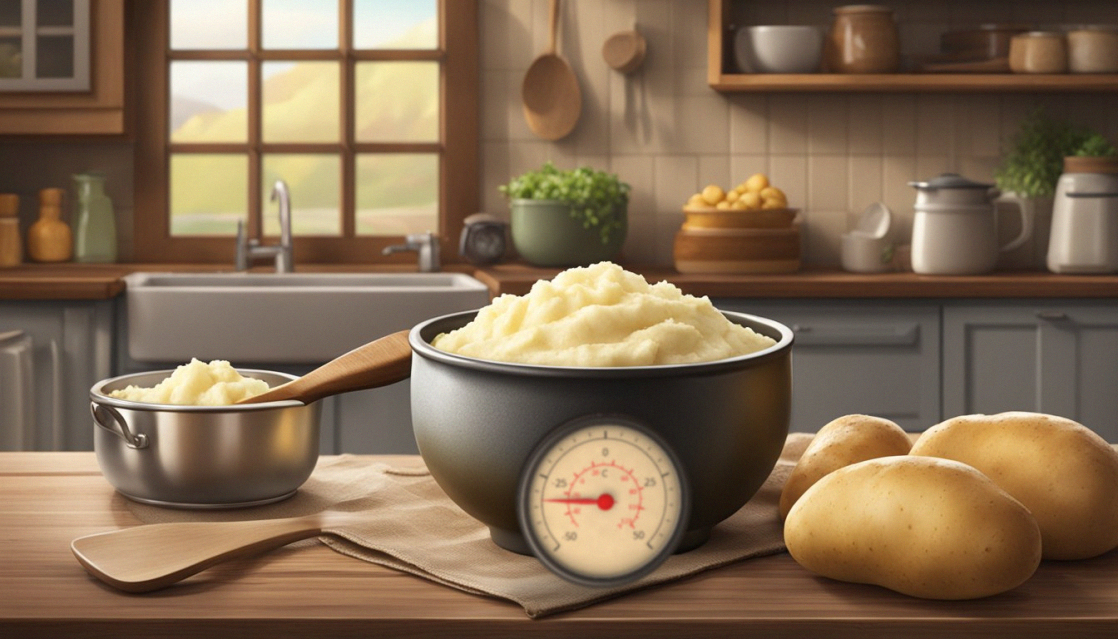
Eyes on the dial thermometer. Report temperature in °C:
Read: -32.5 °C
